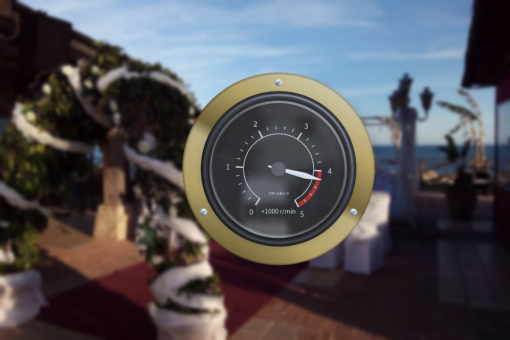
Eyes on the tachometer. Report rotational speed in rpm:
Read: 4200 rpm
